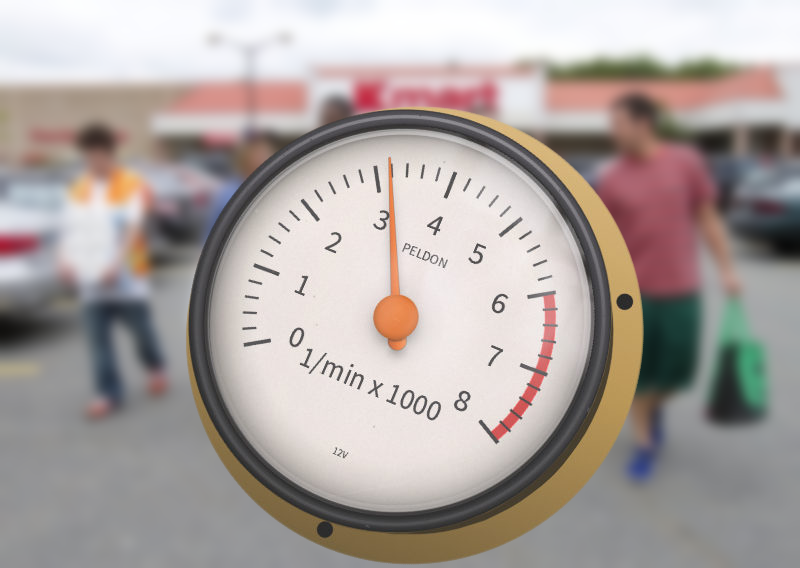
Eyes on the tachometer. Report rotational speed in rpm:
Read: 3200 rpm
